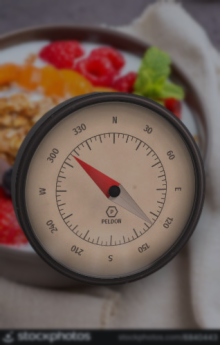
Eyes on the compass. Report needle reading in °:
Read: 310 °
